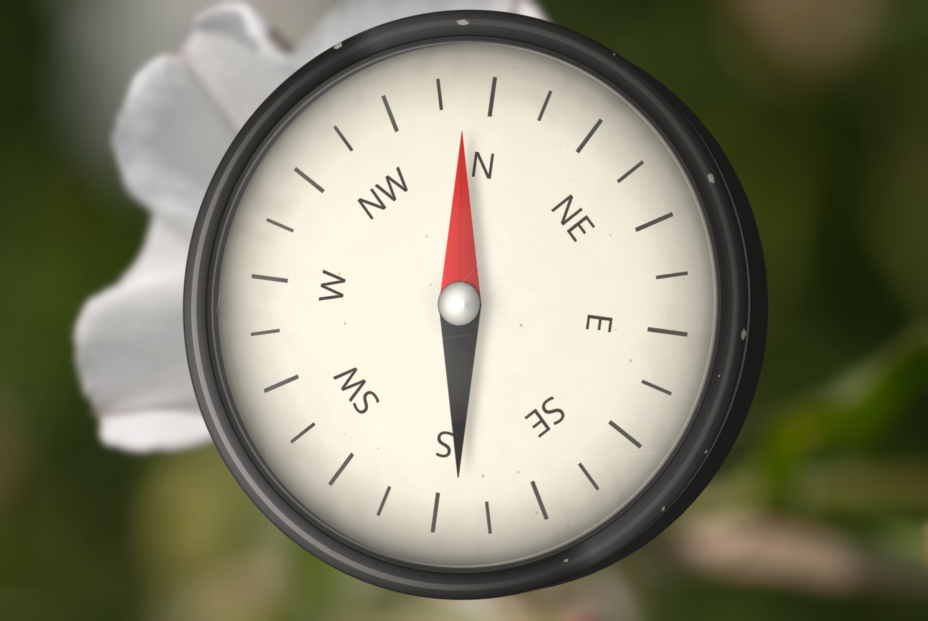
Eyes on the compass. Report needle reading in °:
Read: 352.5 °
